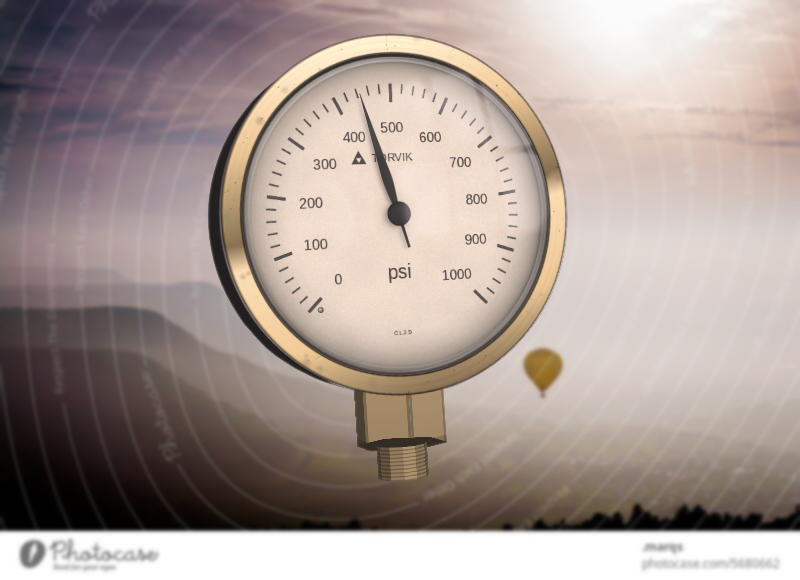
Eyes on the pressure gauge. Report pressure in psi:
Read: 440 psi
